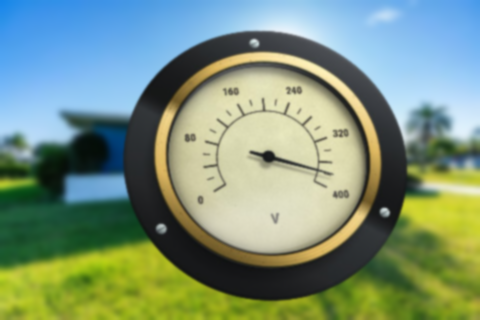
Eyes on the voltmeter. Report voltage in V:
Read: 380 V
